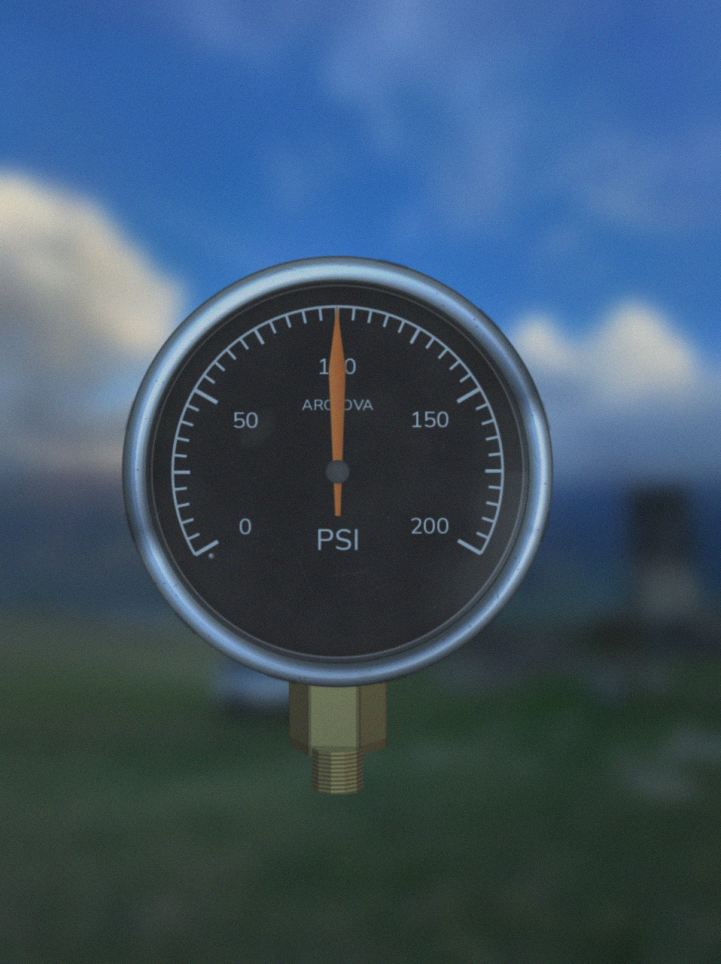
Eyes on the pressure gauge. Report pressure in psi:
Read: 100 psi
